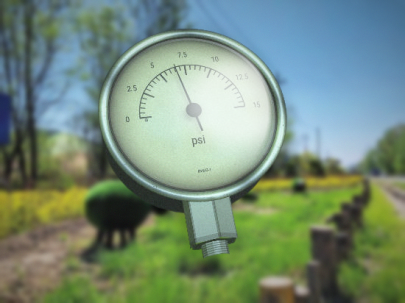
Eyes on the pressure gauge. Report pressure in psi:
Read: 6.5 psi
